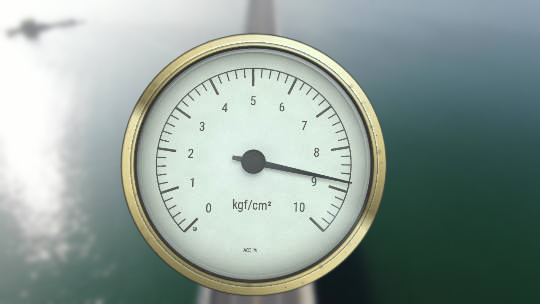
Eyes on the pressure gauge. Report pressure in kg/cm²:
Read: 8.8 kg/cm²
